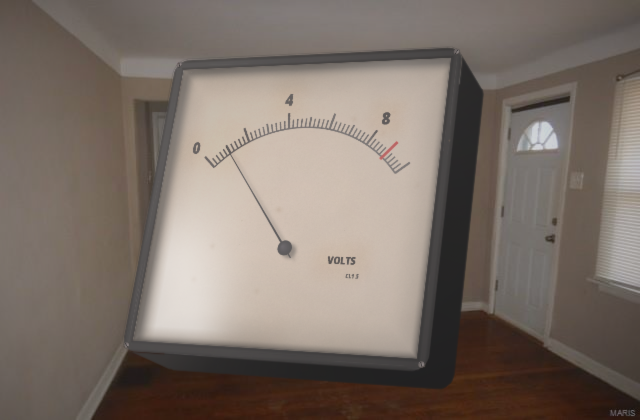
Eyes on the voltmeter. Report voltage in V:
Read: 1 V
